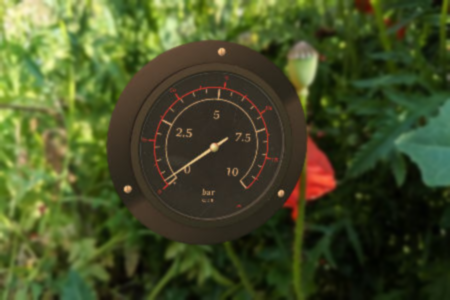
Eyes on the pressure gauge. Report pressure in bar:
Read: 0.25 bar
